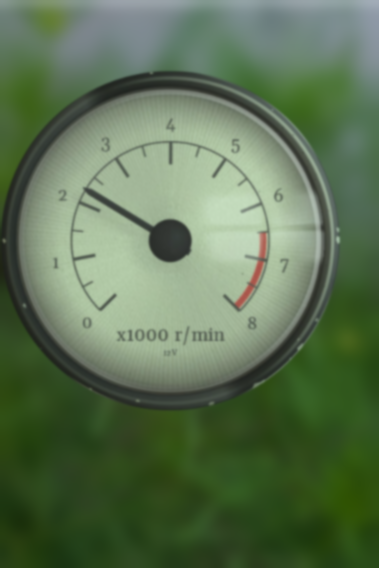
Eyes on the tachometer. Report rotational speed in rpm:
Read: 2250 rpm
